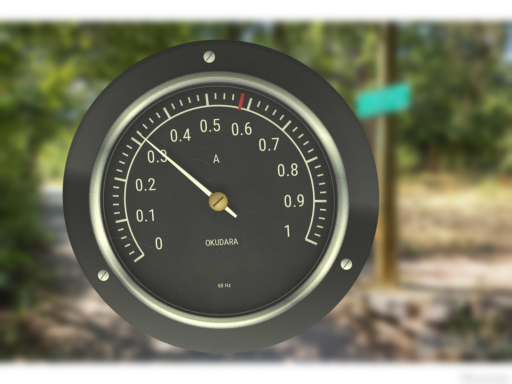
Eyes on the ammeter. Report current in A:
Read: 0.32 A
